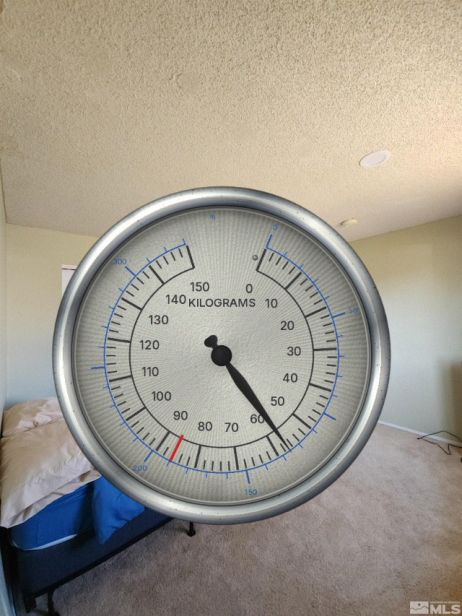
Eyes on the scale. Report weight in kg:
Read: 57 kg
